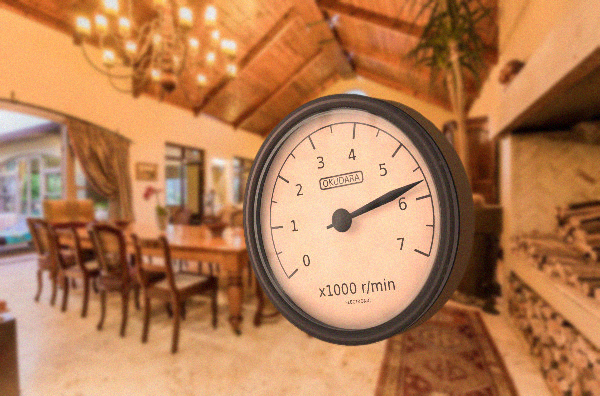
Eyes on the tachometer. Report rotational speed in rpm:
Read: 5750 rpm
